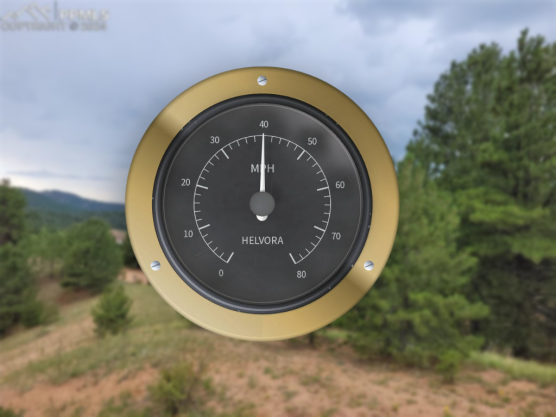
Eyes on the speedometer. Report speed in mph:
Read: 40 mph
